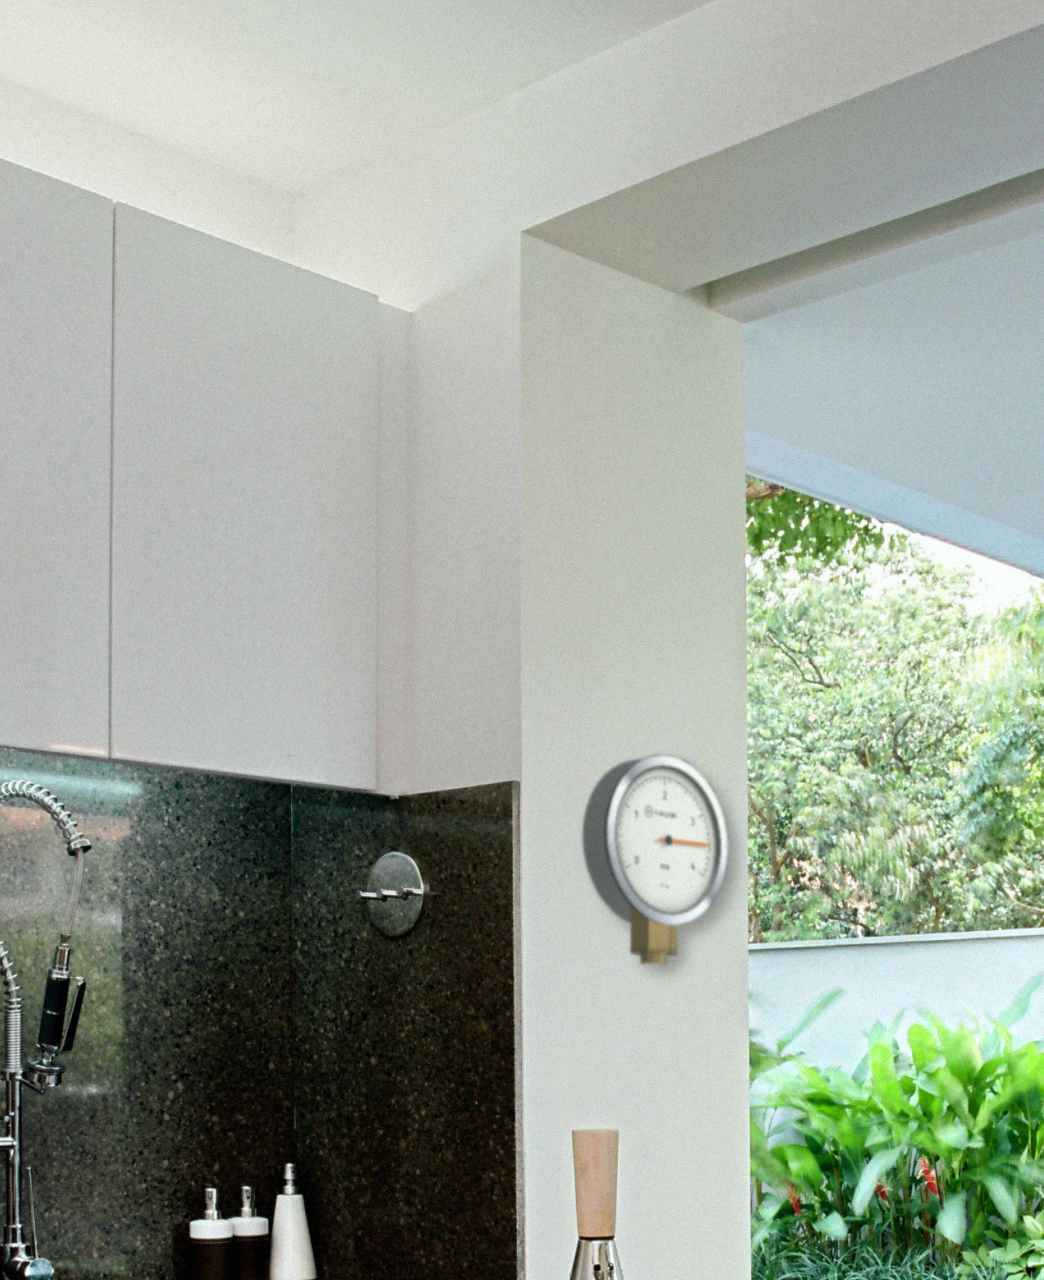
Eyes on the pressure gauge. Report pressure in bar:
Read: 3.5 bar
